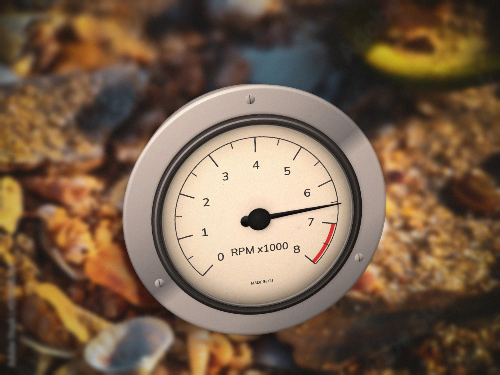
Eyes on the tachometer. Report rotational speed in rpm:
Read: 6500 rpm
